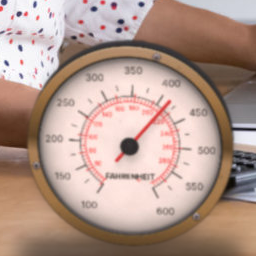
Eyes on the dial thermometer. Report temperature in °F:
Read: 412.5 °F
